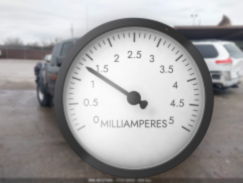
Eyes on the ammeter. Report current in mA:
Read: 1.3 mA
